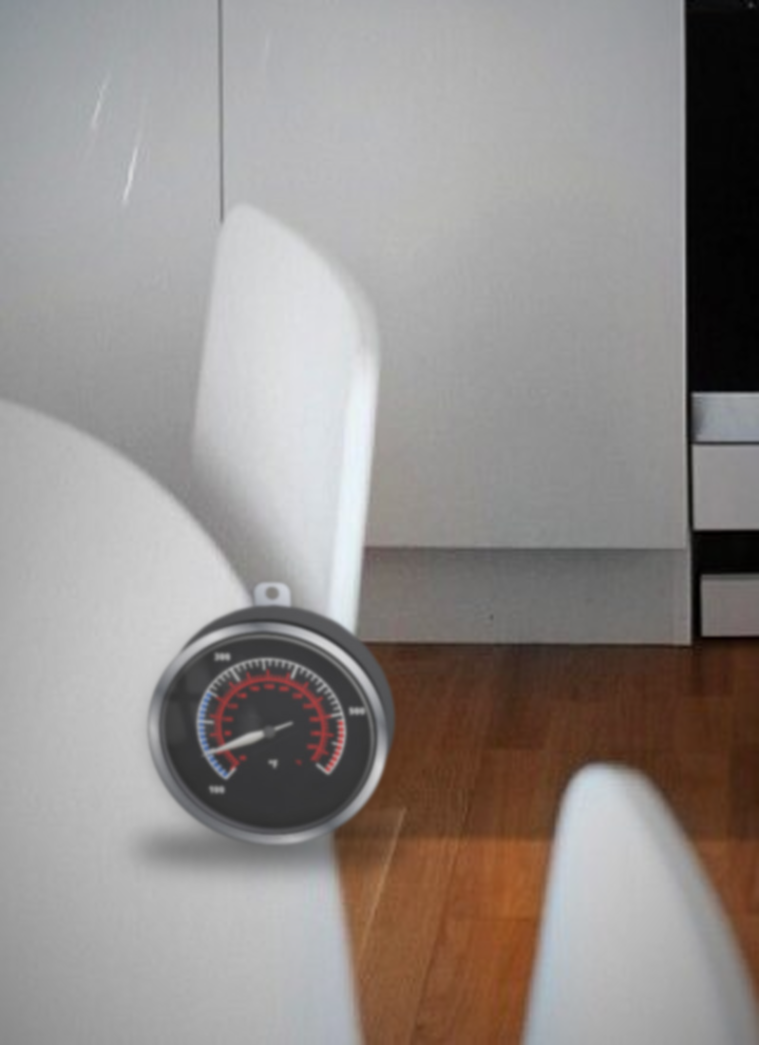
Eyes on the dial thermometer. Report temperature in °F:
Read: 150 °F
